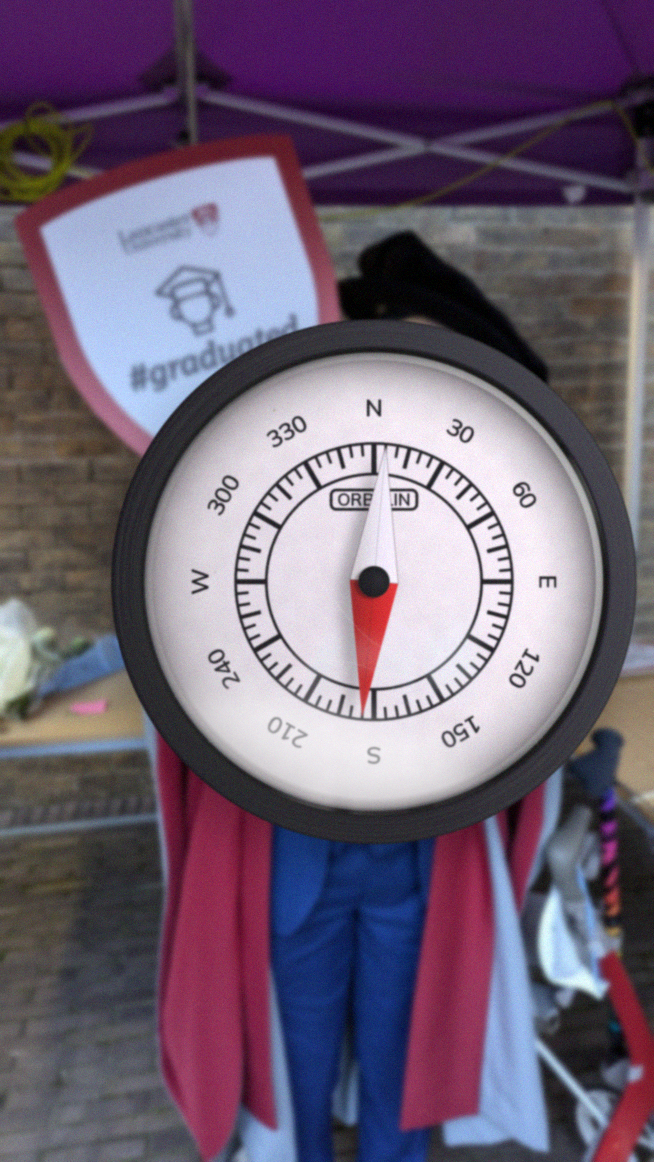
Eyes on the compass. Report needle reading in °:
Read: 185 °
